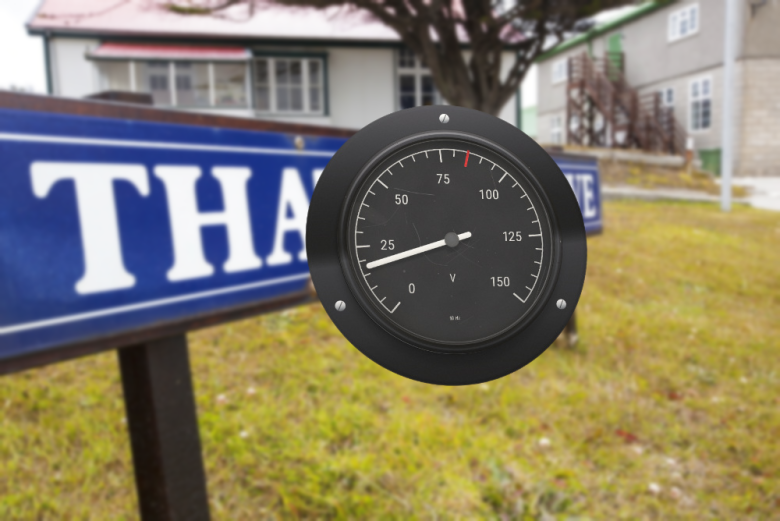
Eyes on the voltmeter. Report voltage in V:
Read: 17.5 V
